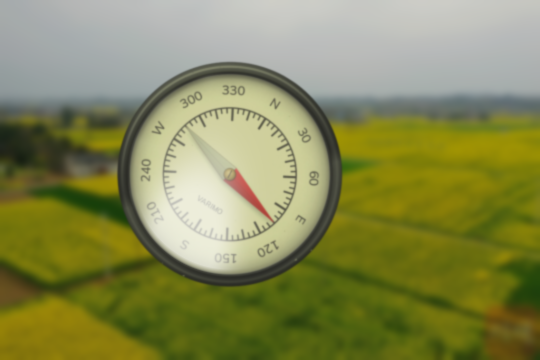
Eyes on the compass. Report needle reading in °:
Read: 105 °
